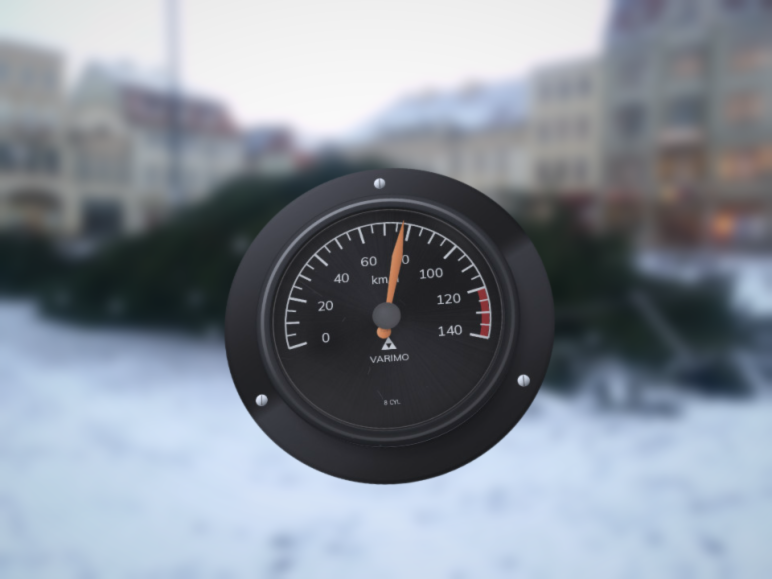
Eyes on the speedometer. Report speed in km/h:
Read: 77.5 km/h
